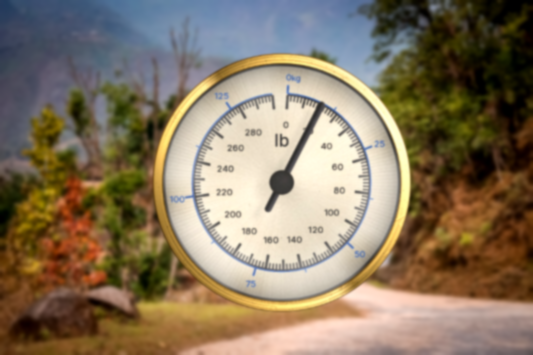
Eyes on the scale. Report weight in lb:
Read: 20 lb
